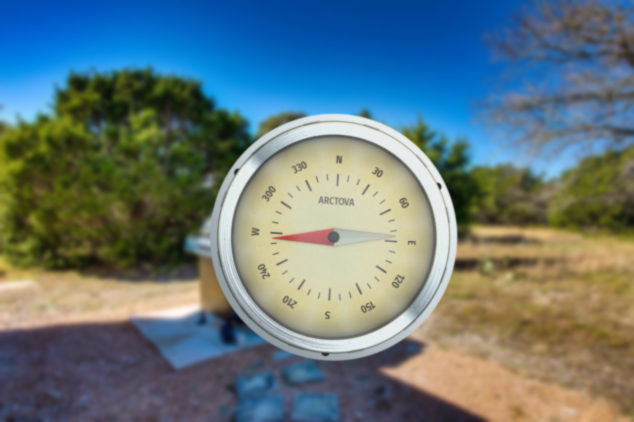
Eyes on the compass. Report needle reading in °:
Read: 265 °
